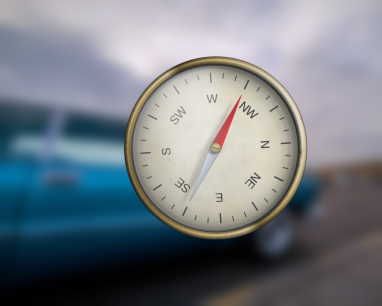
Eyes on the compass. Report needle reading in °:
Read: 300 °
